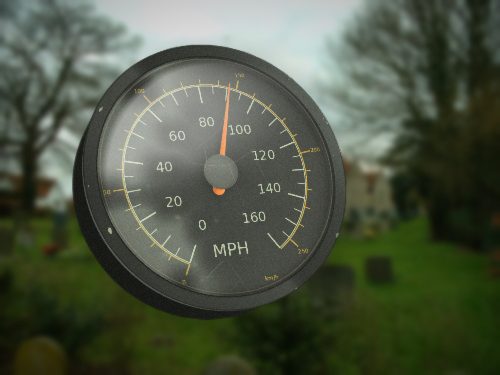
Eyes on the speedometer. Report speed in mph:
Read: 90 mph
